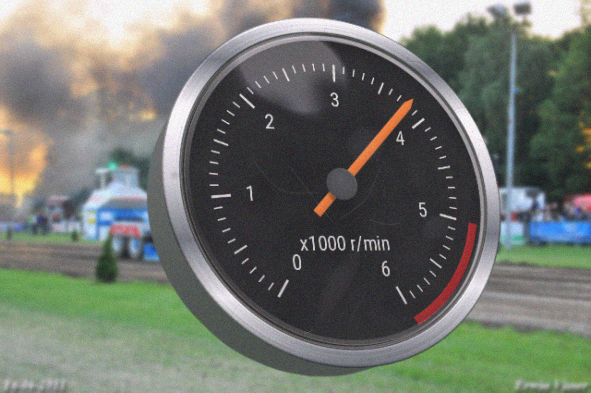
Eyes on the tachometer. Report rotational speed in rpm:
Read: 3800 rpm
